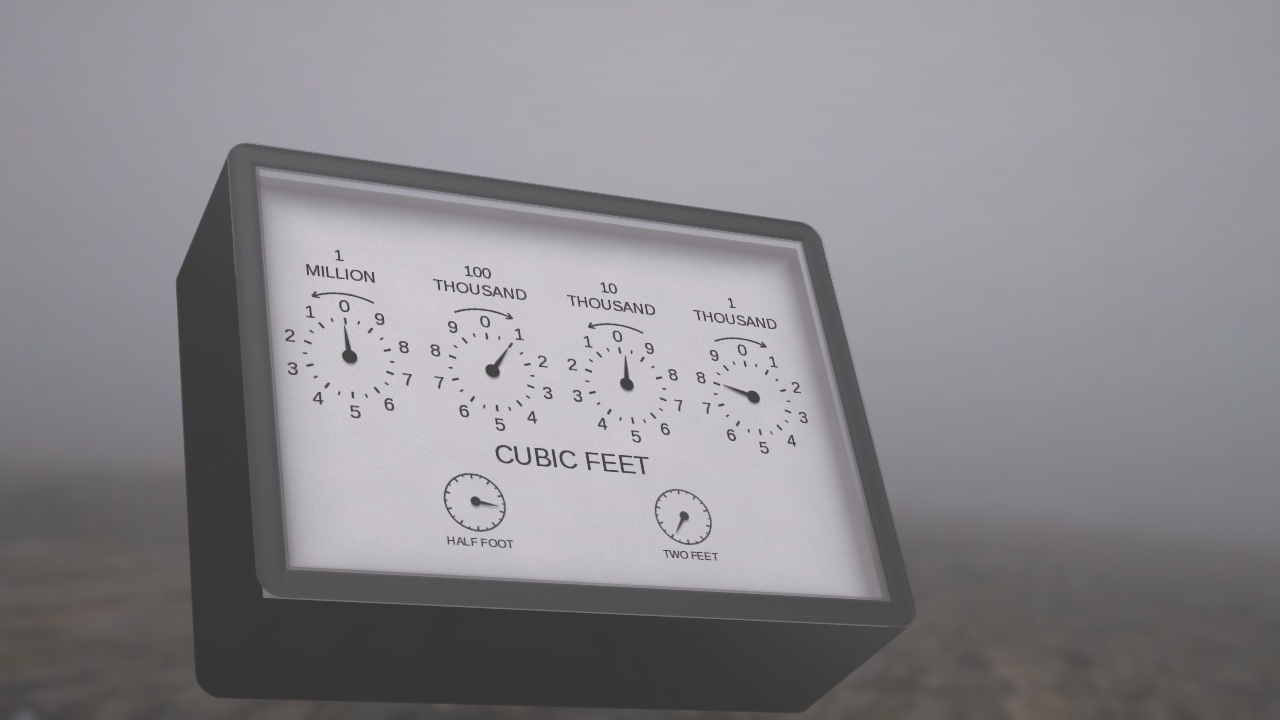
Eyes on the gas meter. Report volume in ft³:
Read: 9800 ft³
